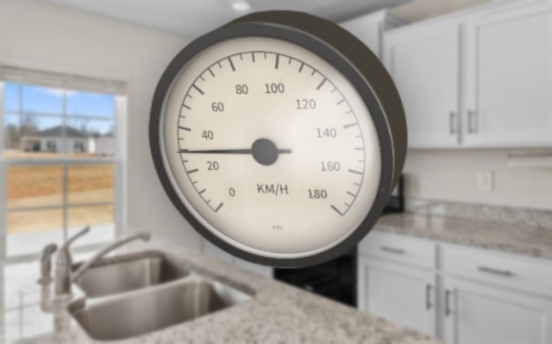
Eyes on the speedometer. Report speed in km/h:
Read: 30 km/h
